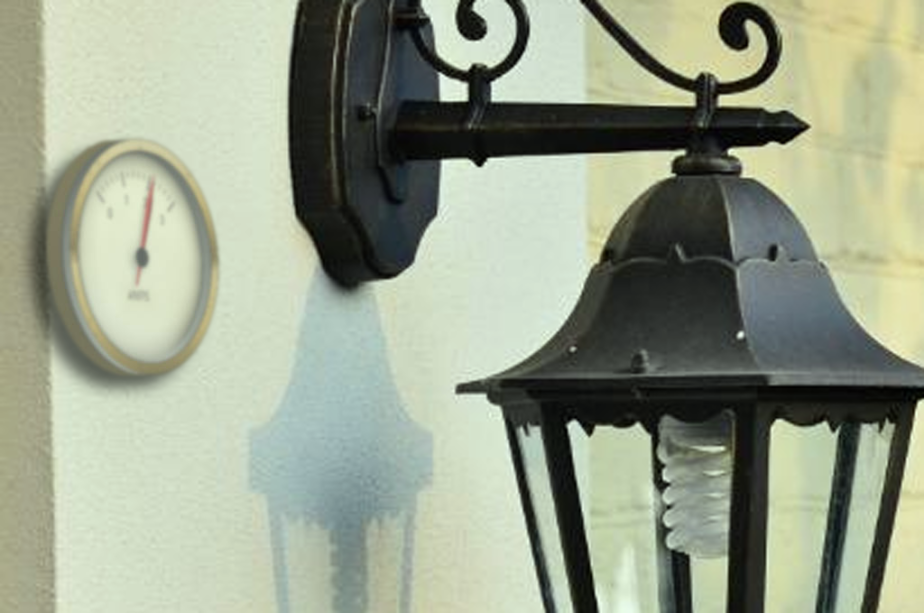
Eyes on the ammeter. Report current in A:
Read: 2 A
